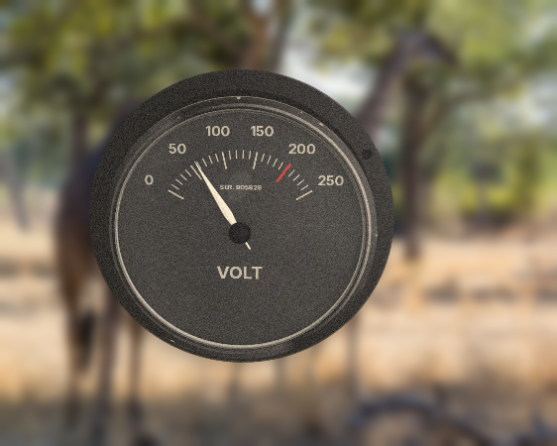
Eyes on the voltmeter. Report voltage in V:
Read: 60 V
